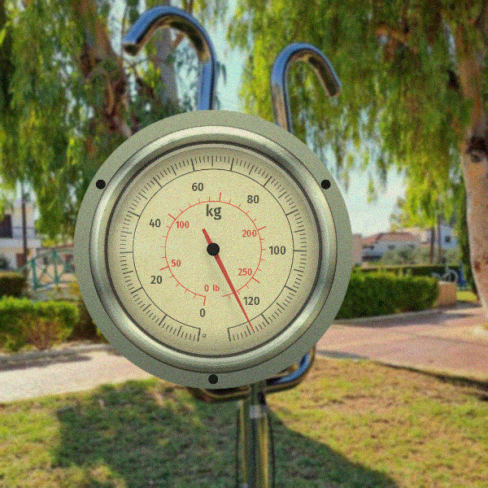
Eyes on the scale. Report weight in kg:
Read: 124 kg
